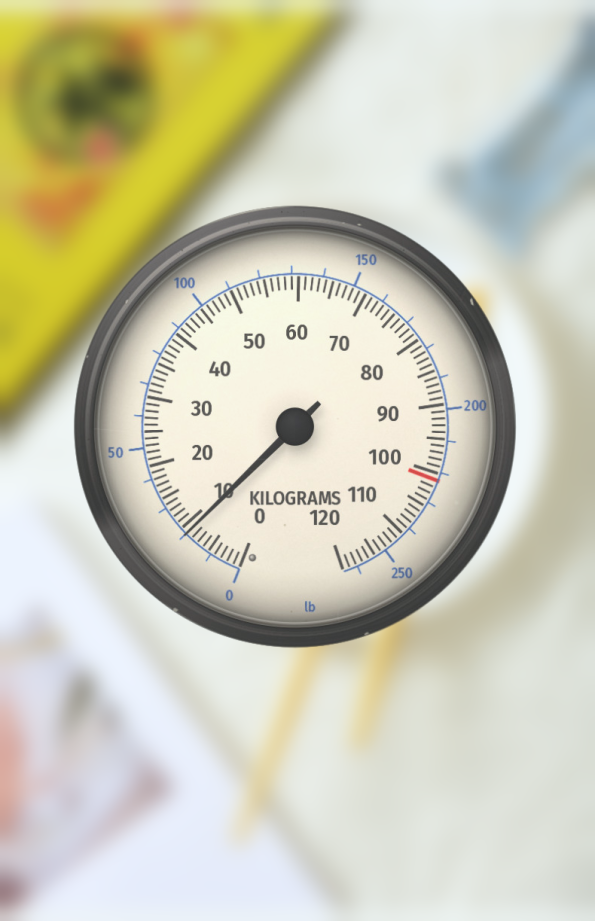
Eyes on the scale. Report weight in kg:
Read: 9 kg
